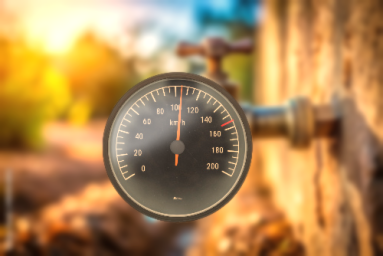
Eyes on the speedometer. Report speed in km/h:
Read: 105 km/h
